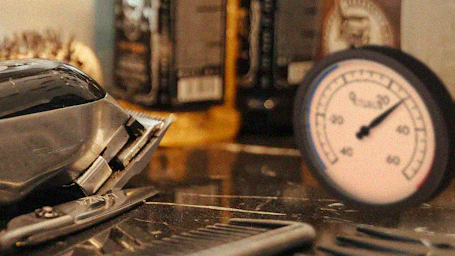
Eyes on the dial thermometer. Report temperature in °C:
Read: 28 °C
